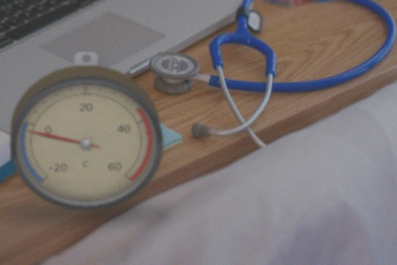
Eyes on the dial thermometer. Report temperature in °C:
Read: -2 °C
